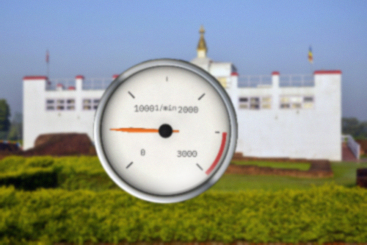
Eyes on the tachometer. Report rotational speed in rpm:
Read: 500 rpm
